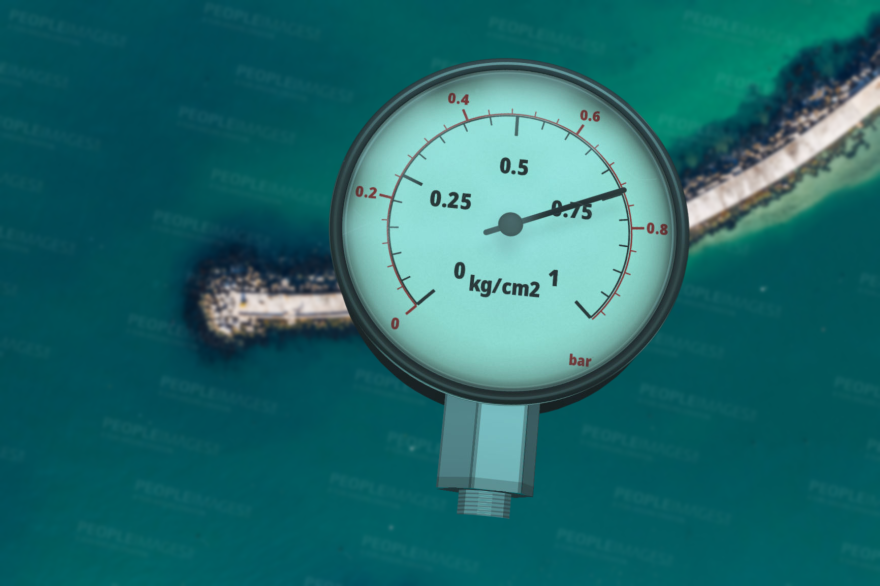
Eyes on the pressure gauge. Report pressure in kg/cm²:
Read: 0.75 kg/cm²
